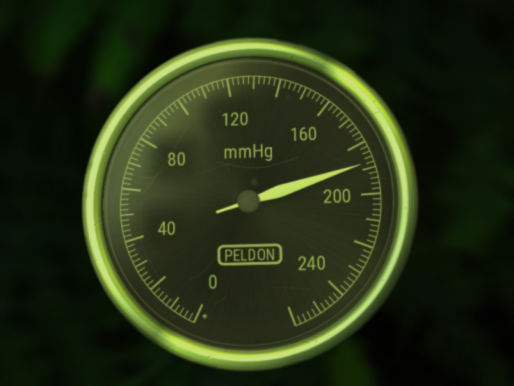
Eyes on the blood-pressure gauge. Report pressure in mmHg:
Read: 188 mmHg
